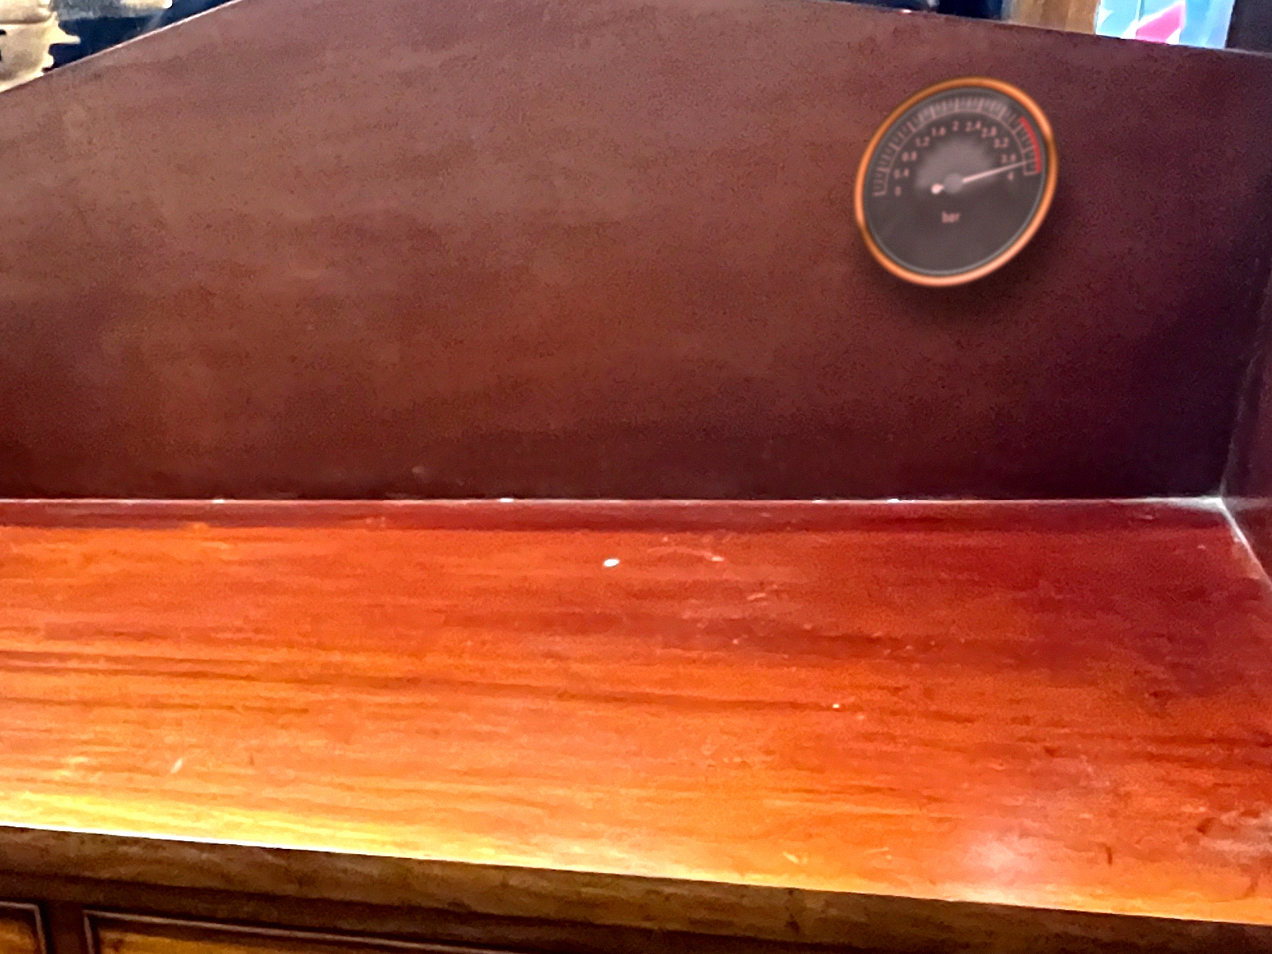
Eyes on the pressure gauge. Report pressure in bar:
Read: 3.8 bar
